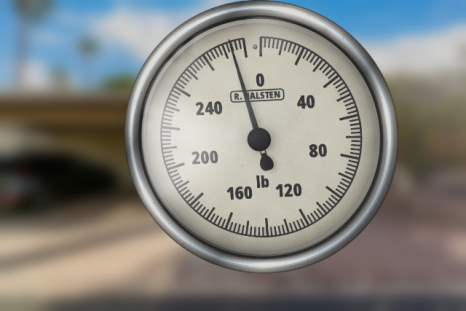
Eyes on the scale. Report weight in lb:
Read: 274 lb
